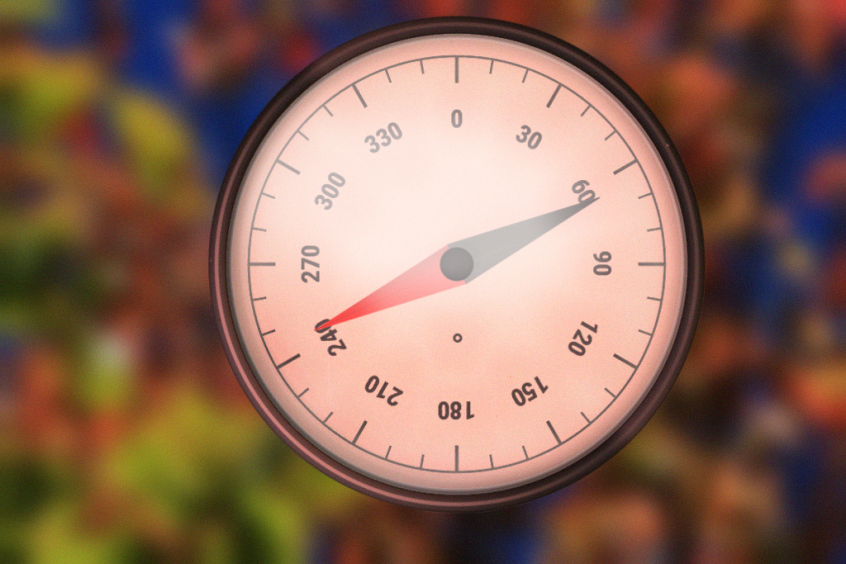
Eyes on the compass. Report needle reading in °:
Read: 245 °
